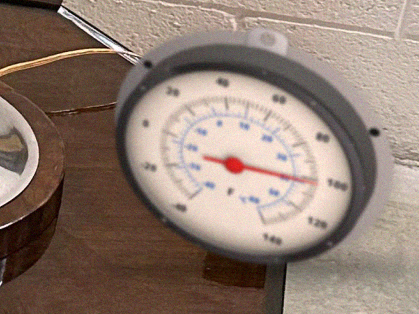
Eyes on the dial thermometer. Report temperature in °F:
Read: 100 °F
